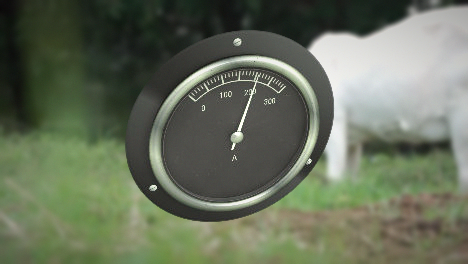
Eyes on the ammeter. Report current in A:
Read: 200 A
